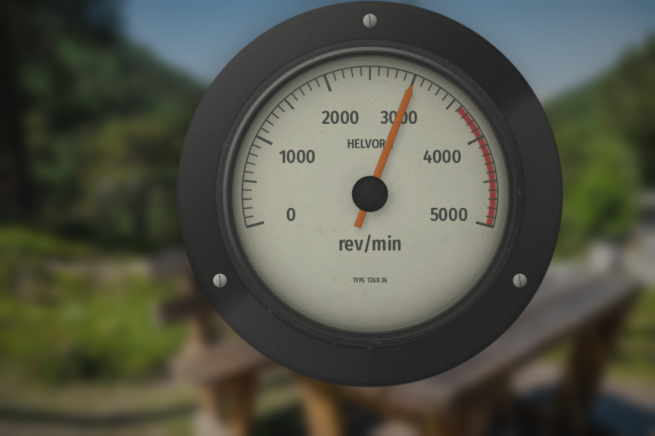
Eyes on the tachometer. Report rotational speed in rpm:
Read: 3000 rpm
